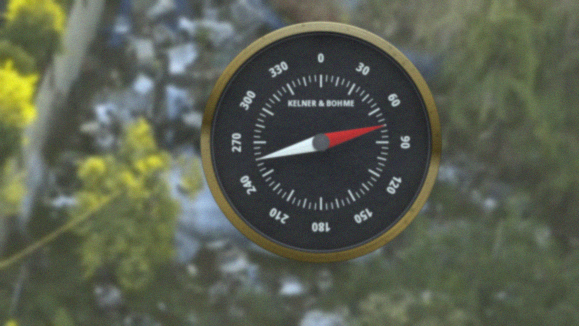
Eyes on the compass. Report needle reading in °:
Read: 75 °
